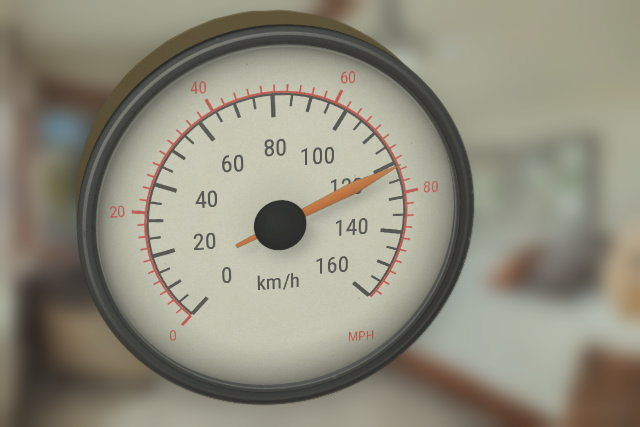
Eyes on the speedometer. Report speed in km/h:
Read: 120 km/h
